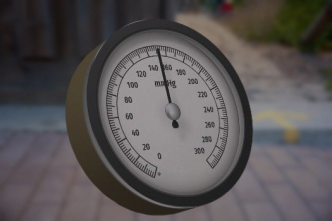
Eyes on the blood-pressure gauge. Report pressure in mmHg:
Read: 150 mmHg
